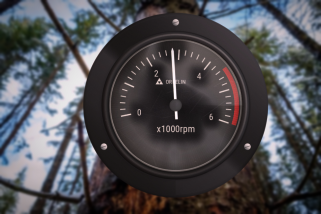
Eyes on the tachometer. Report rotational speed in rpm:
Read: 2800 rpm
